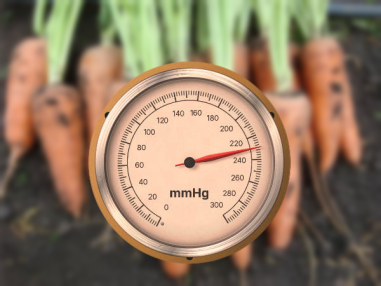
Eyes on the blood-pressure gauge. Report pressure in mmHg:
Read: 230 mmHg
